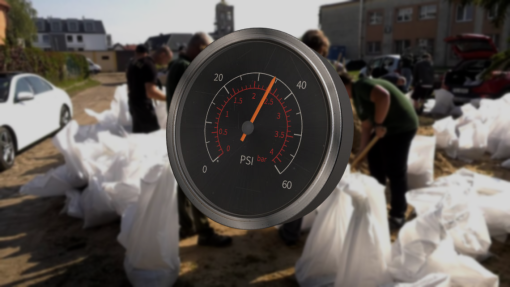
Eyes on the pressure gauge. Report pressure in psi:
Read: 35 psi
